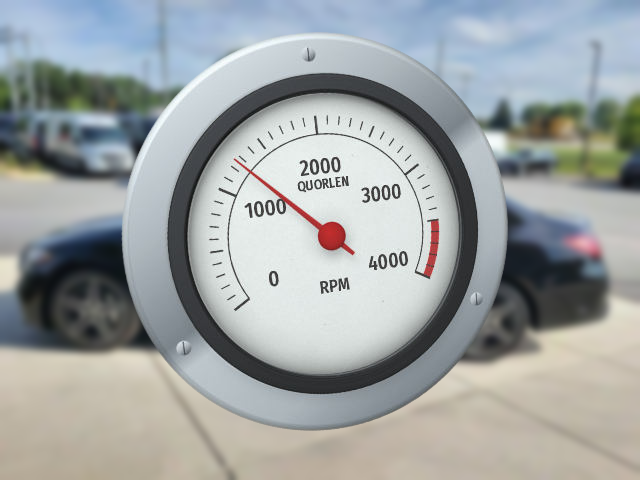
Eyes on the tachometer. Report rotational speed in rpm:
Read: 1250 rpm
